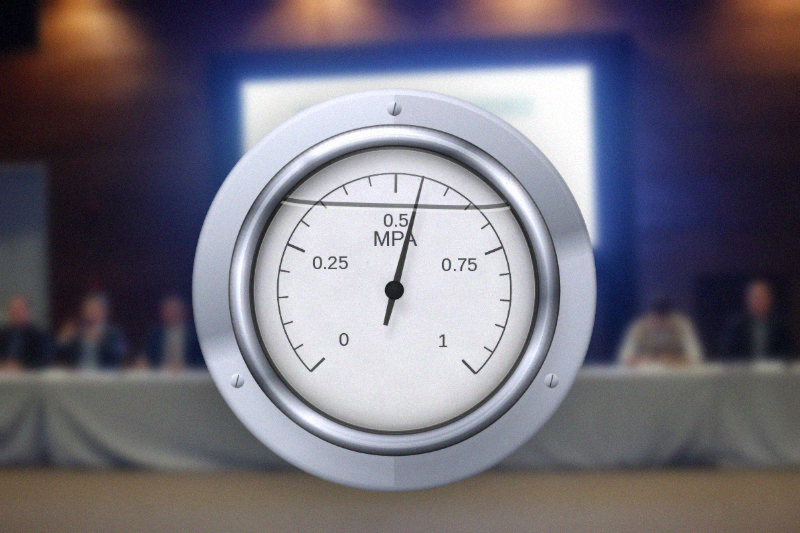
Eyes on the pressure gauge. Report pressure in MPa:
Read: 0.55 MPa
